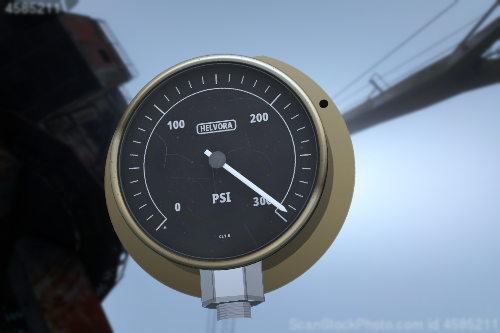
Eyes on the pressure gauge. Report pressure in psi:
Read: 295 psi
